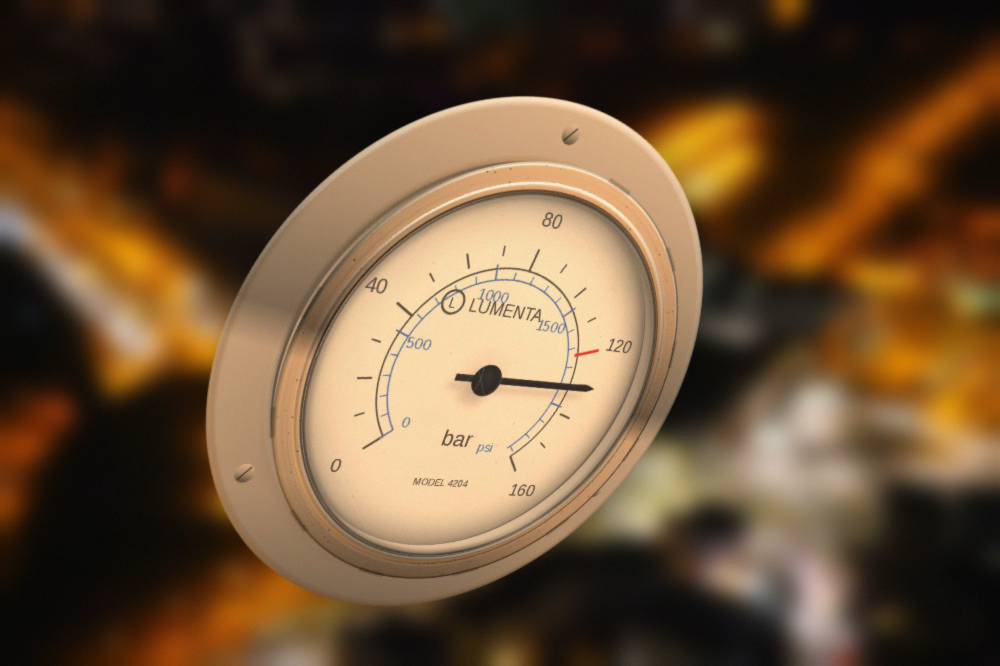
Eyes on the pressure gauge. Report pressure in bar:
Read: 130 bar
